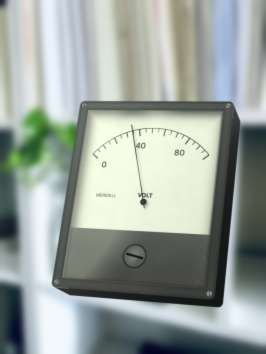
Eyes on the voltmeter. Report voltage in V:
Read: 35 V
